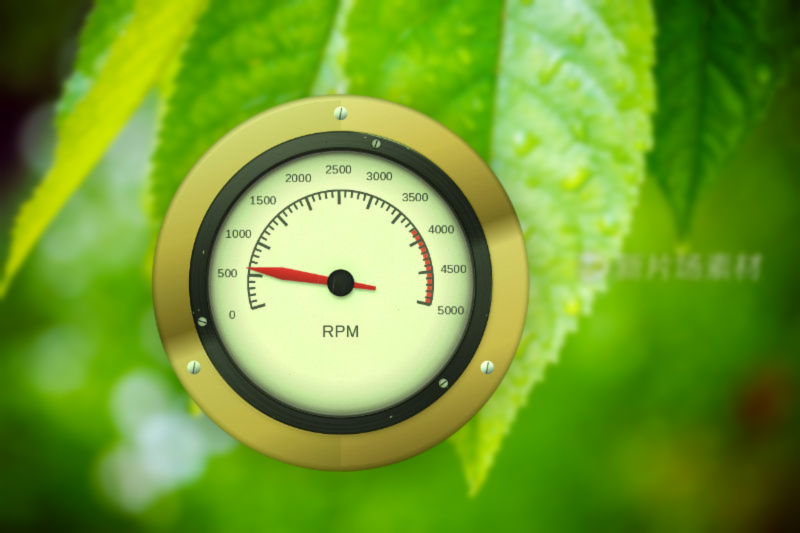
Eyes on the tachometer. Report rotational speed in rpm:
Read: 600 rpm
